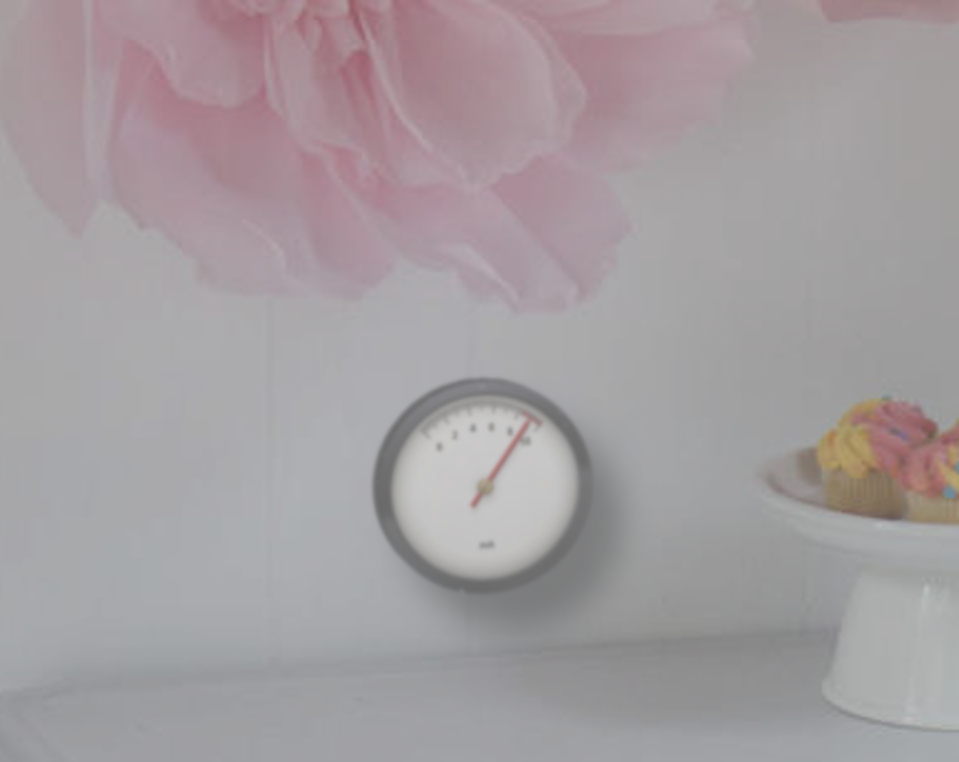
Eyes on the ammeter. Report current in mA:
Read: 9 mA
